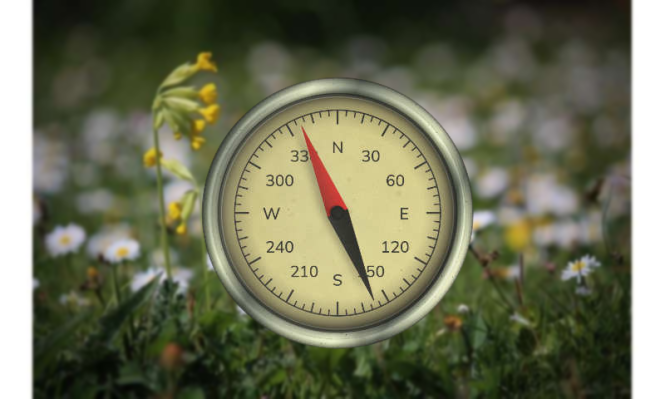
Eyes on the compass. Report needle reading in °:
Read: 337.5 °
